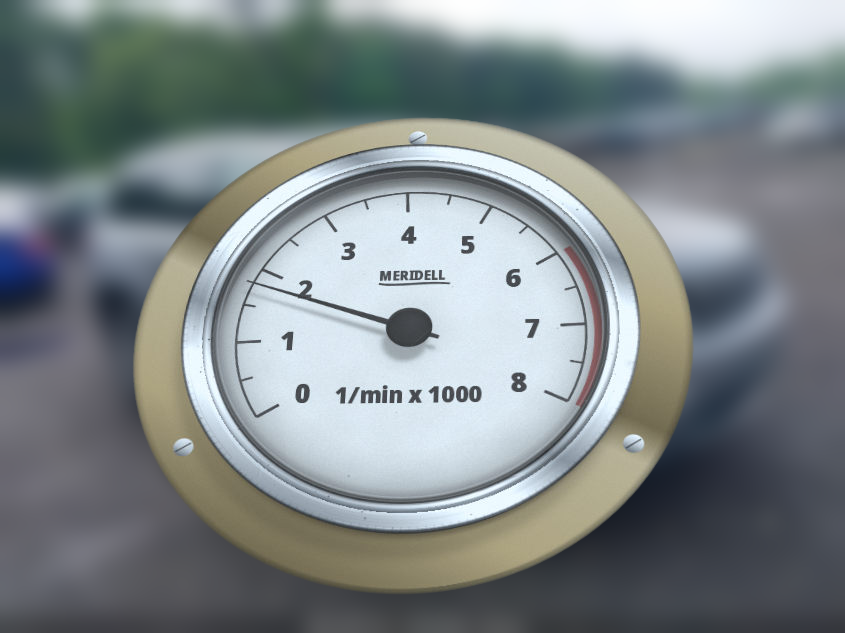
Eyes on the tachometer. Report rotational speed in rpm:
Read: 1750 rpm
